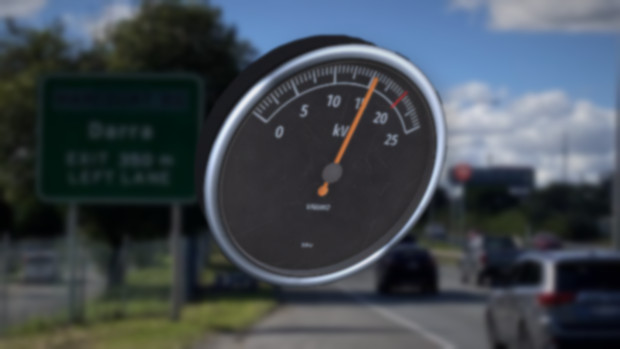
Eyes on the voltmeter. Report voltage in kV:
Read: 15 kV
